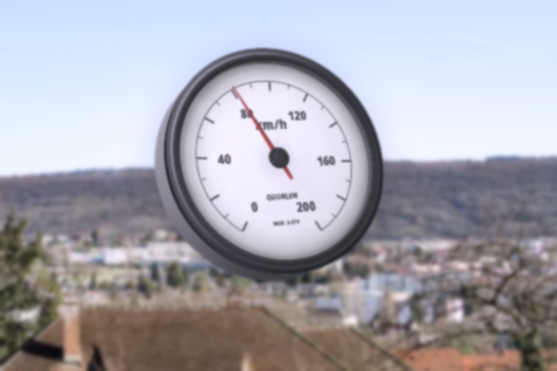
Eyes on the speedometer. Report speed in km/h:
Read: 80 km/h
